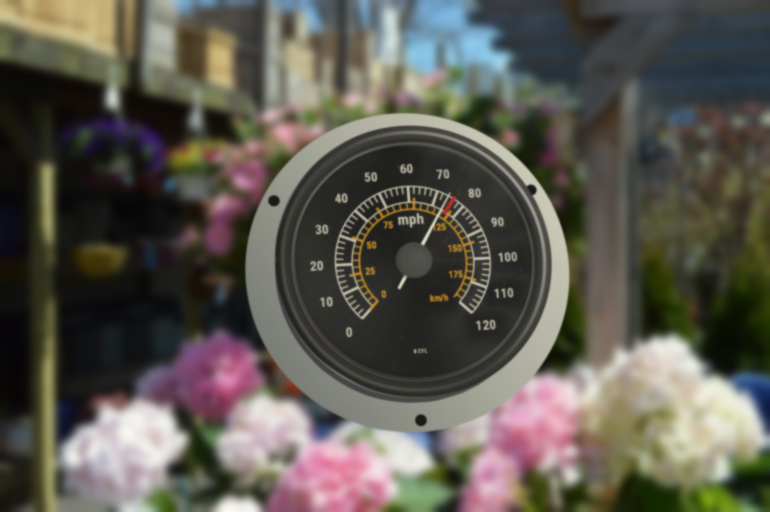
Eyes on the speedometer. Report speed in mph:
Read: 74 mph
